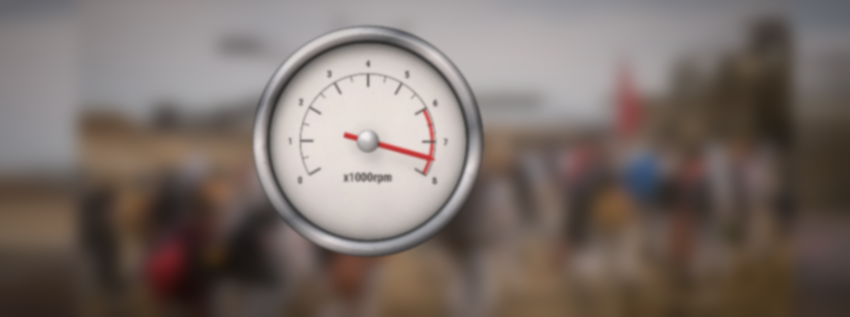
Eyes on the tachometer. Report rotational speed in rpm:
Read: 7500 rpm
